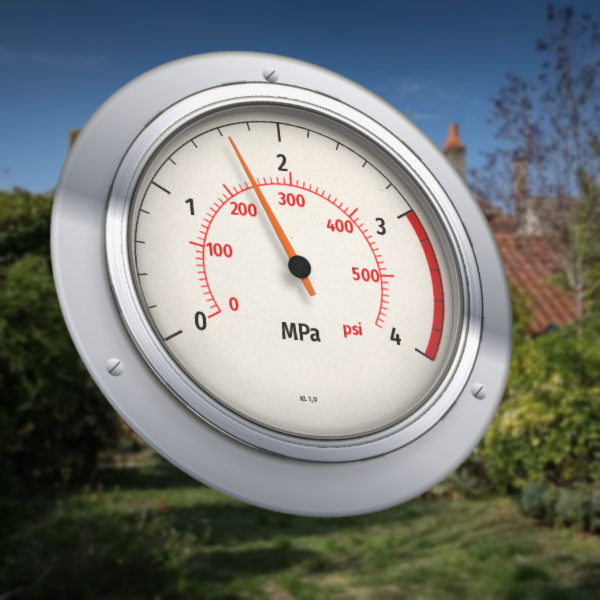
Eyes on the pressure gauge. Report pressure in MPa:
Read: 1.6 MPa
